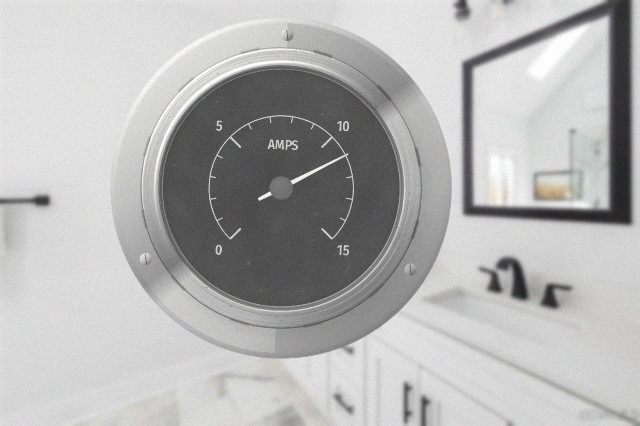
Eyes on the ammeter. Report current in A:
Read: 11 A
